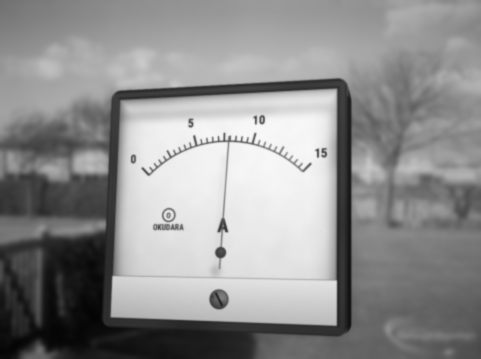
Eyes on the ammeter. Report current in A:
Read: 8 A
